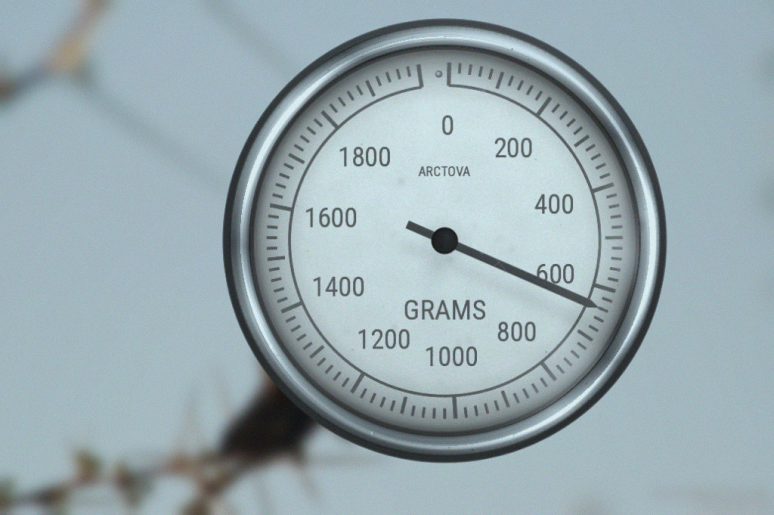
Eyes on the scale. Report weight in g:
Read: 640 g
